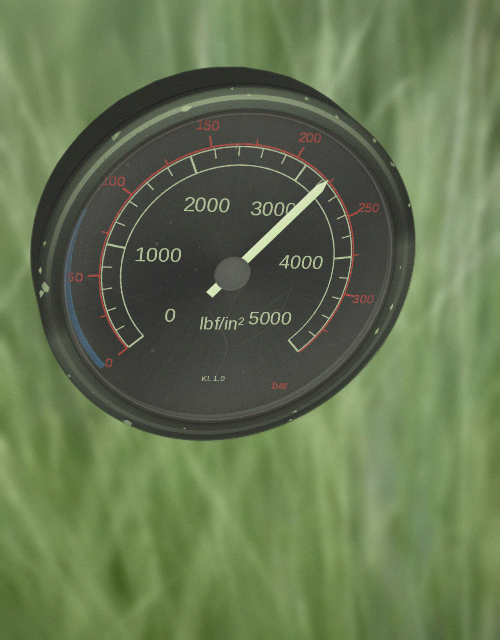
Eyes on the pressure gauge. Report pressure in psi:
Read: 3200 psi
